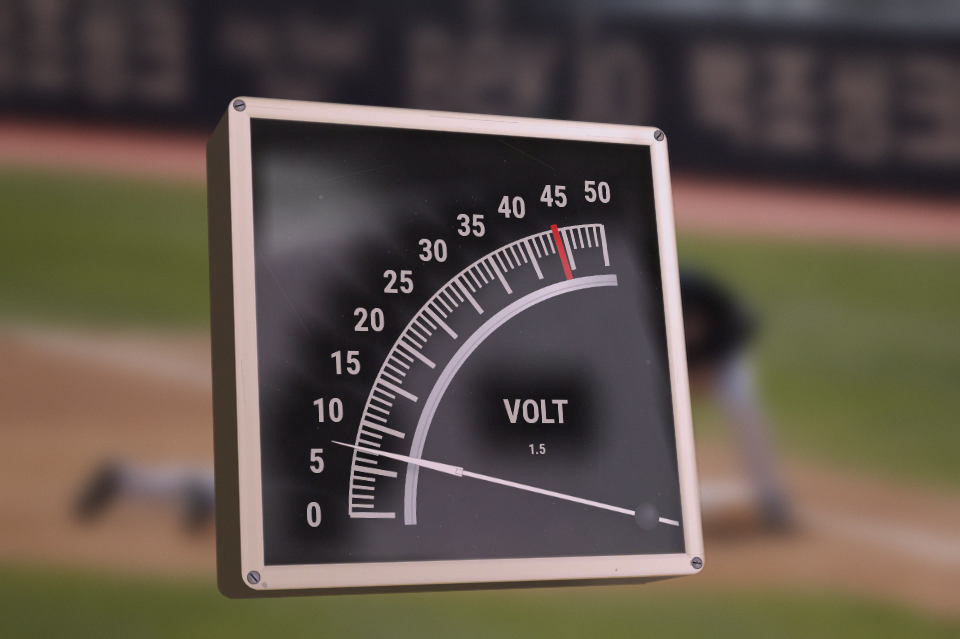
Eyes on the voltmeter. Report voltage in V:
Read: 7 V
